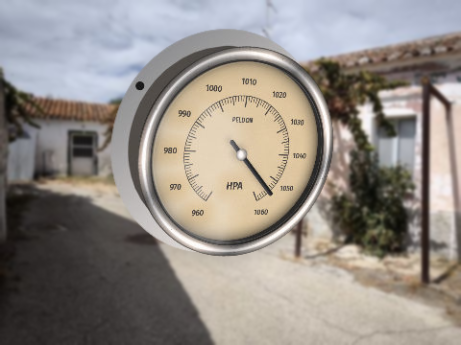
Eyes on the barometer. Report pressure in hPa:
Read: 1055 hPa
